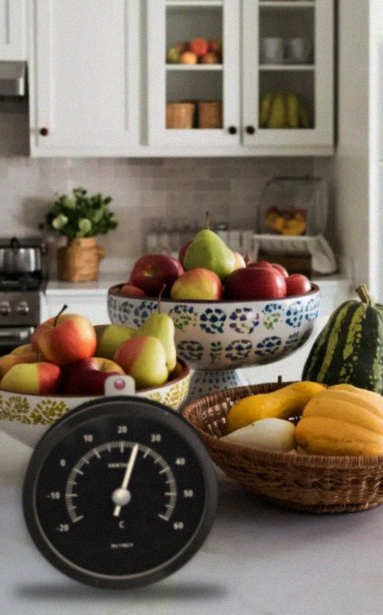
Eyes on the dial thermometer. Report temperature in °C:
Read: 25 °C
